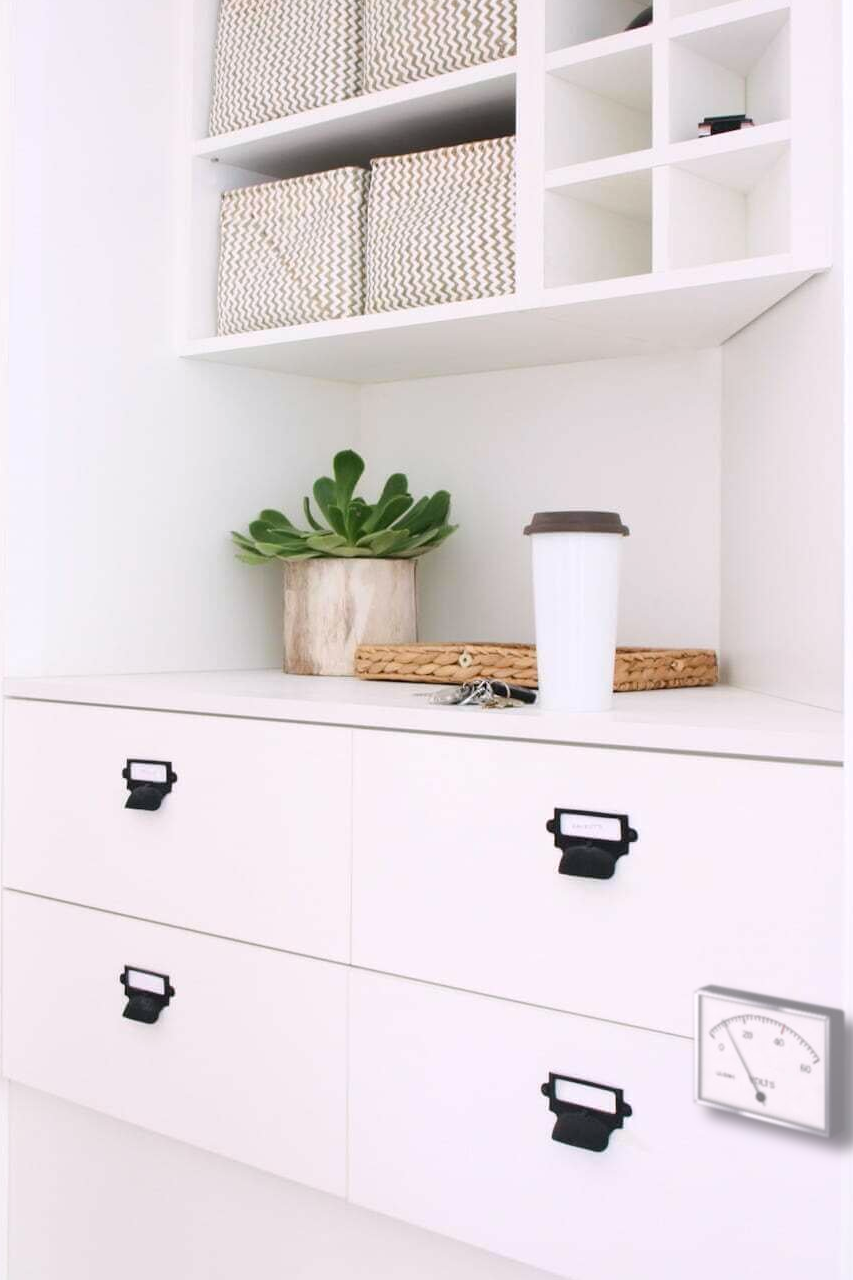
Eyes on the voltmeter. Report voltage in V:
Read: 10 V
